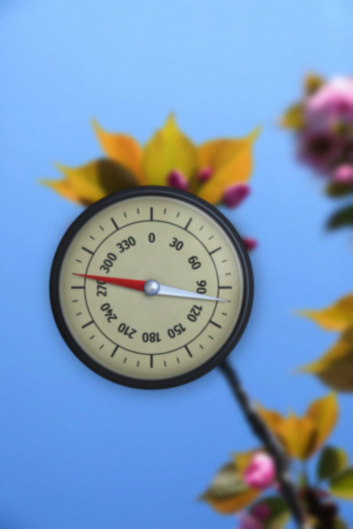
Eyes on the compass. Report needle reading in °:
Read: 280 °
